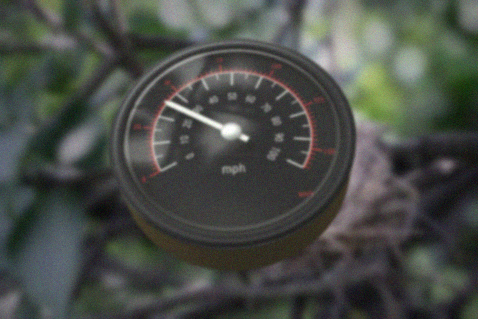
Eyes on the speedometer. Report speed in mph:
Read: 25 mph
